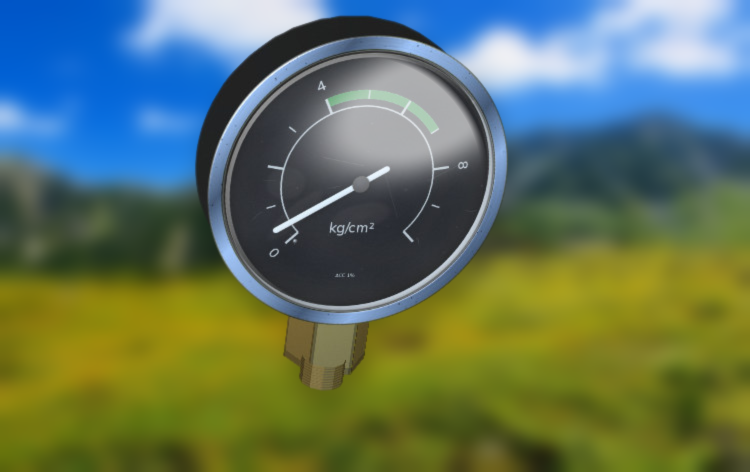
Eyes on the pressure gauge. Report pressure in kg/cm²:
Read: 0.5 kg/cm²
